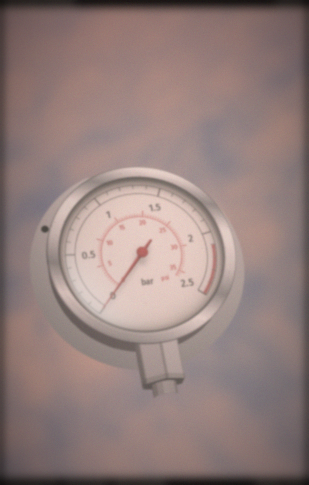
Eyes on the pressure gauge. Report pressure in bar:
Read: 0 bar
